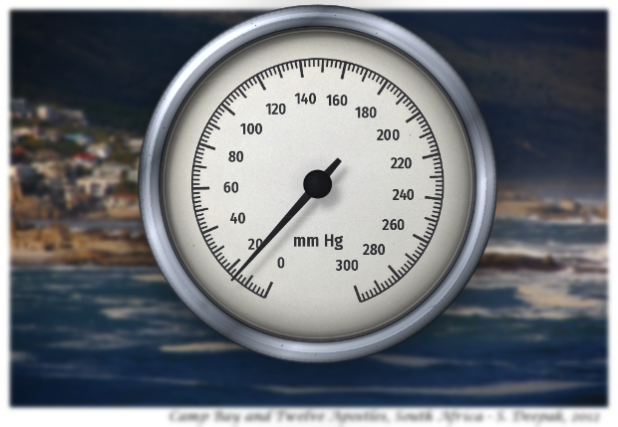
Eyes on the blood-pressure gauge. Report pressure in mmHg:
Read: 16 mmHg
